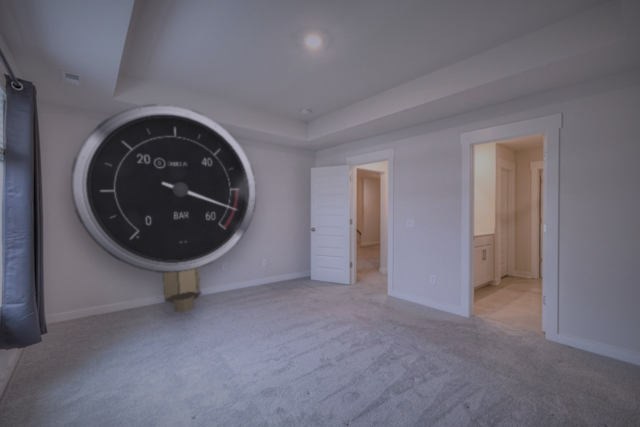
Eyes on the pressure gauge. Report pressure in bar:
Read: 55 bar
